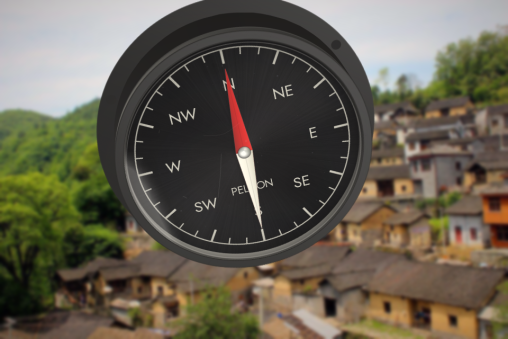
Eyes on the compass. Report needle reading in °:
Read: 0 °
